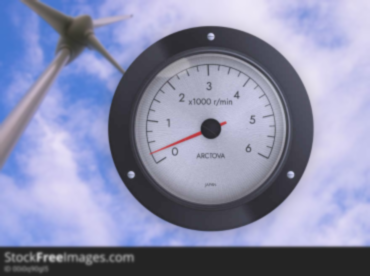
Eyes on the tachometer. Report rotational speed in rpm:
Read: 250 rpm
